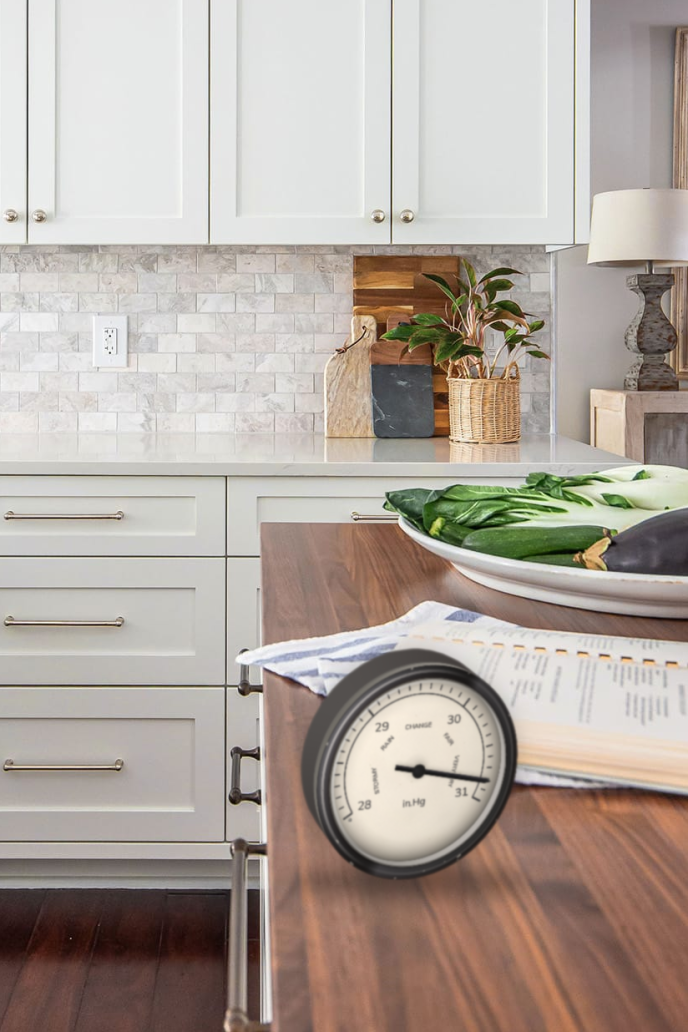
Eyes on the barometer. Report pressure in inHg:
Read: 30.8 inHg
